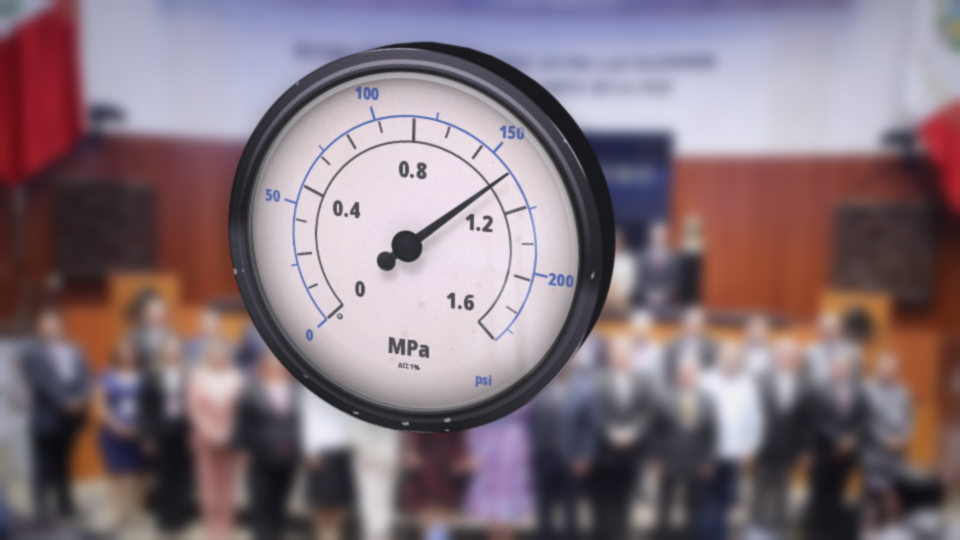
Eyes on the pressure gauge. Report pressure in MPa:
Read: 1.1 MPa
